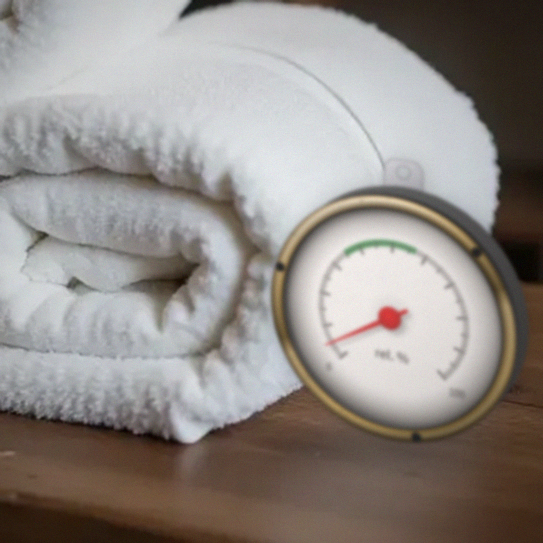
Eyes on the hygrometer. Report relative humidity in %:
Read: 5 %
